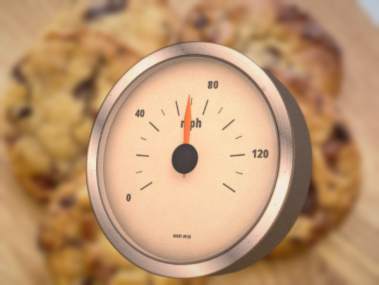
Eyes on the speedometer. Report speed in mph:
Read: 70 mph
